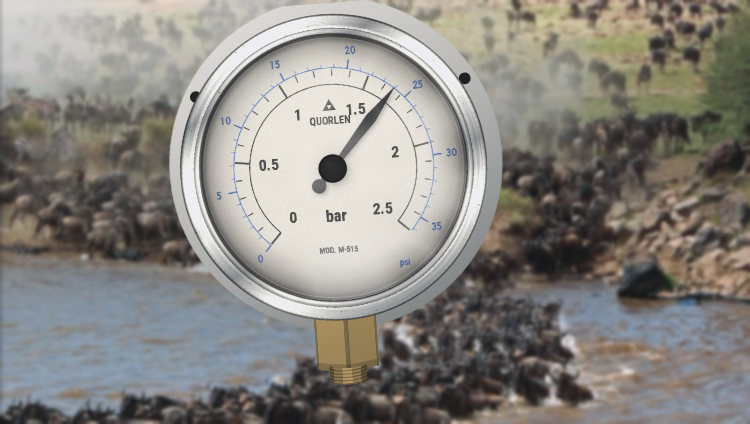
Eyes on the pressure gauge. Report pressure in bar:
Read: 1.65 bar
